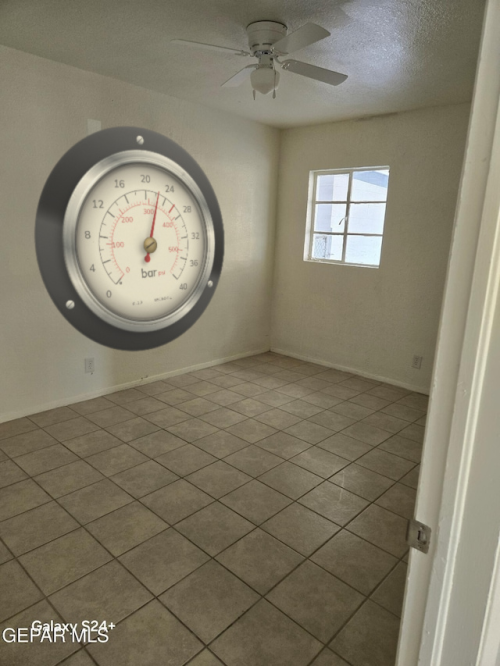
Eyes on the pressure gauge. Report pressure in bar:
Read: 22 bar
